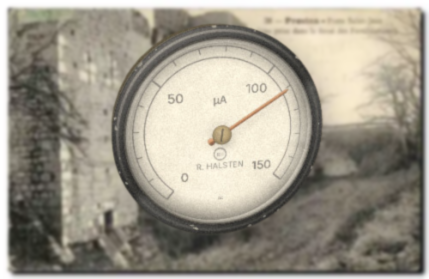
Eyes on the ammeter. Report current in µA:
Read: 110 µA
